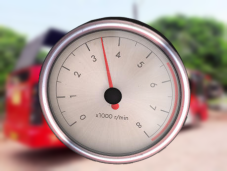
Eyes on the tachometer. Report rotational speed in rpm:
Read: 3500 rpm
